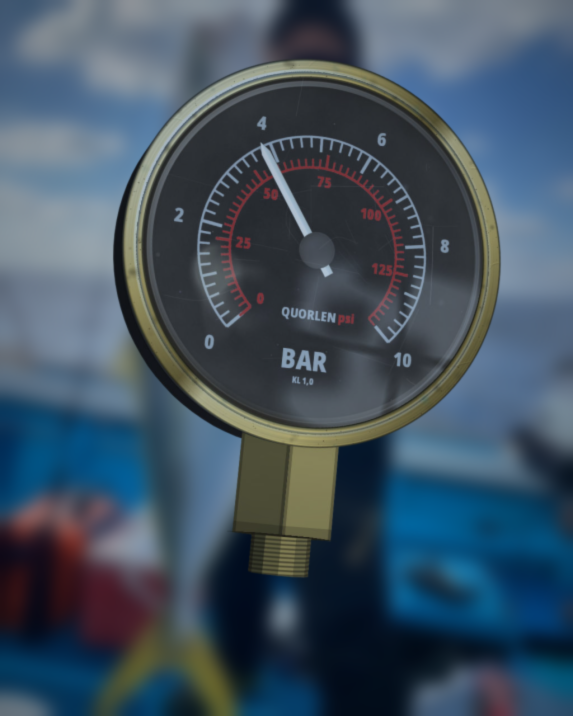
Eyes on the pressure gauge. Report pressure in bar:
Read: 3.8 bar
